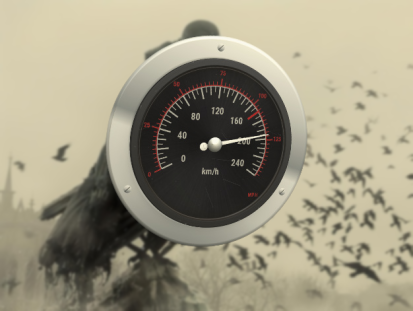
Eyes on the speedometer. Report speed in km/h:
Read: 195 km/h
